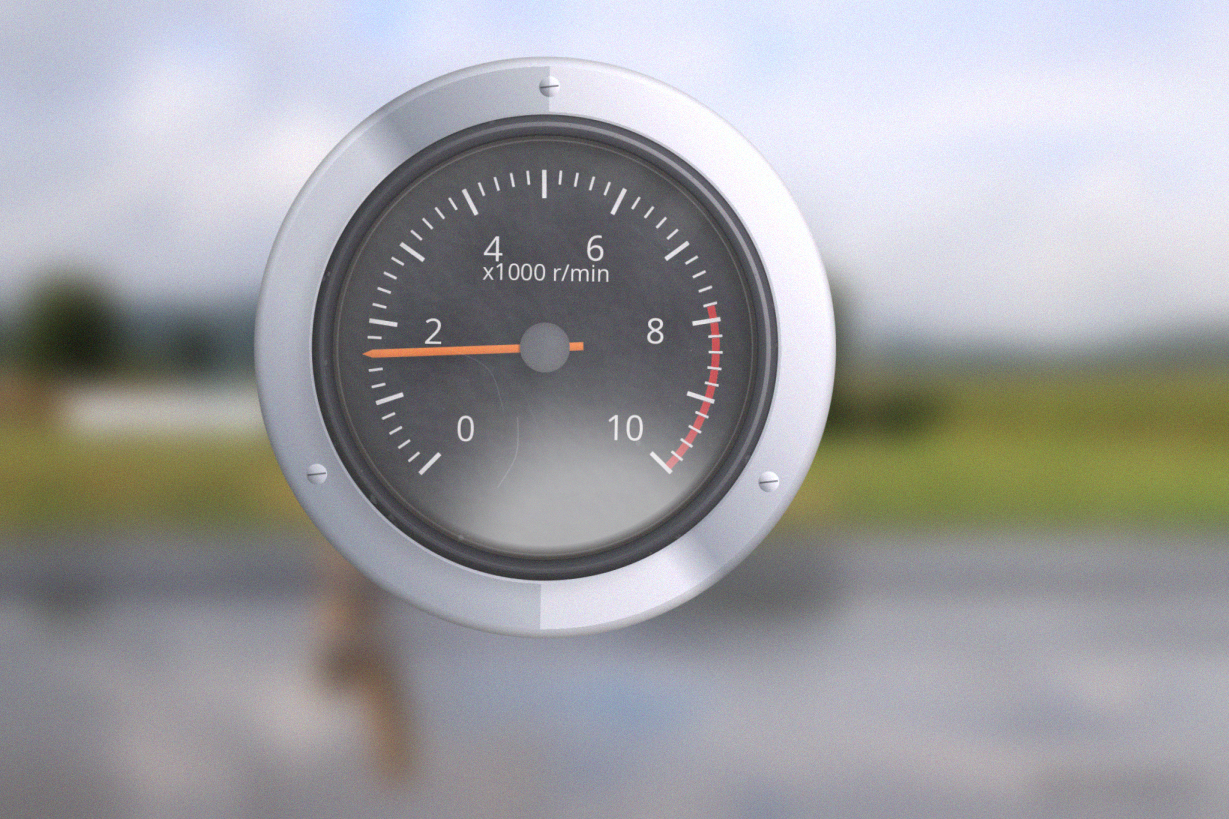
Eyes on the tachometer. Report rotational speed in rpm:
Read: 1600 rpm
